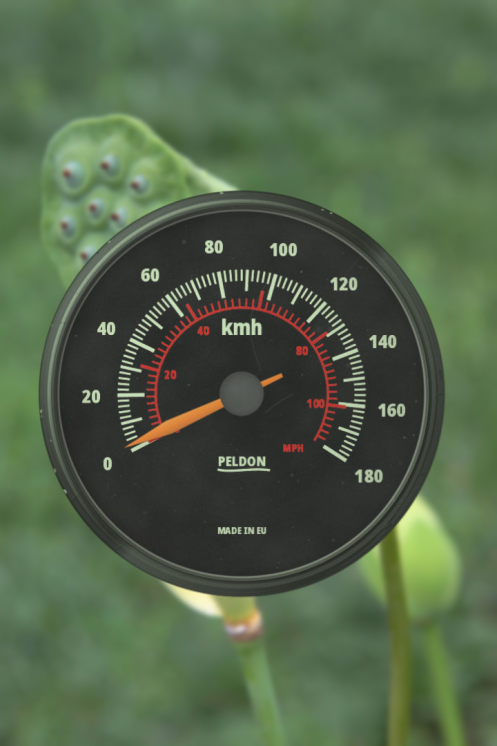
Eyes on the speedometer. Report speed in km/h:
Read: 2 km/h
